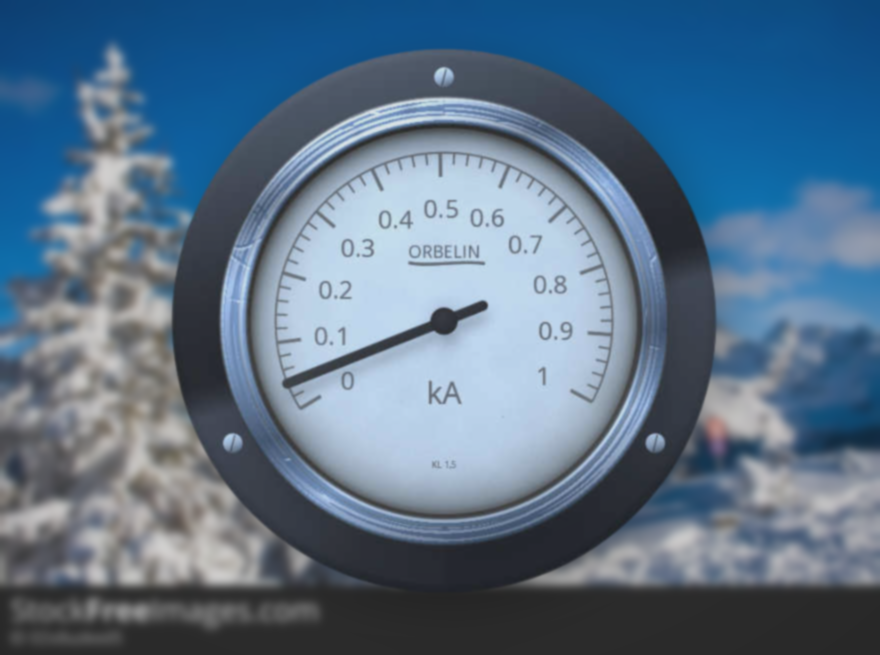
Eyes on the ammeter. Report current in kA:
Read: 0.04 kA
